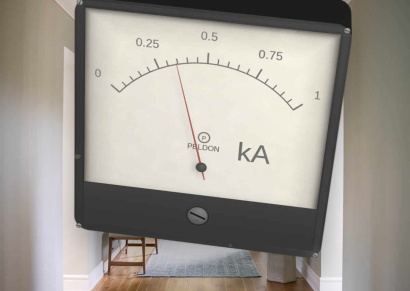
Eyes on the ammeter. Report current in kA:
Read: 0.35 kA
